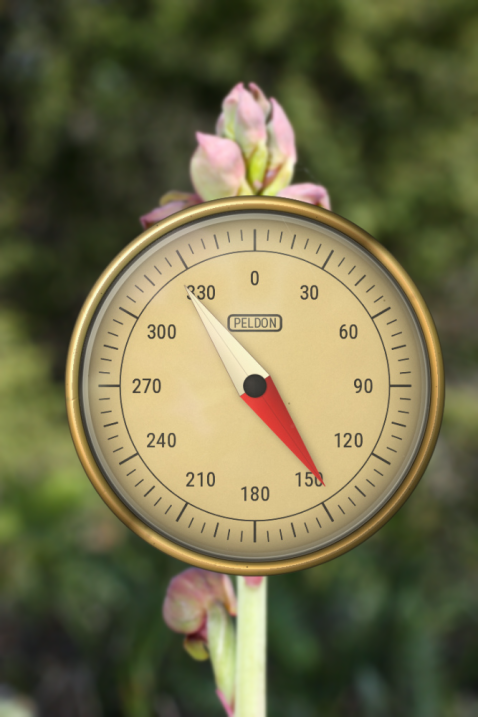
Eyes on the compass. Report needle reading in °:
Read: 145 °
